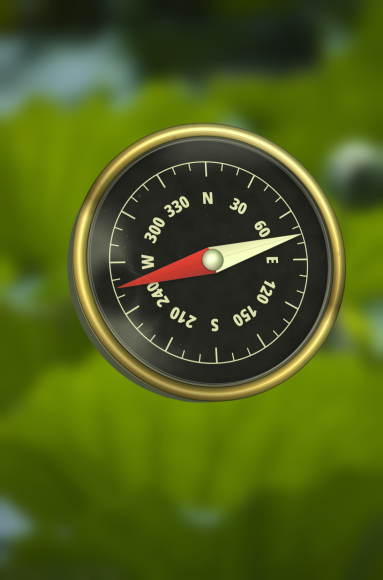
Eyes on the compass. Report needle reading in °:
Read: 255 °
